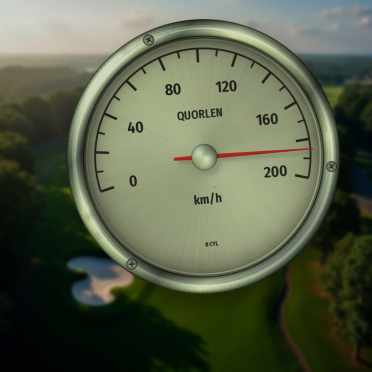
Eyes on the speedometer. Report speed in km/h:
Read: 185 km/h
